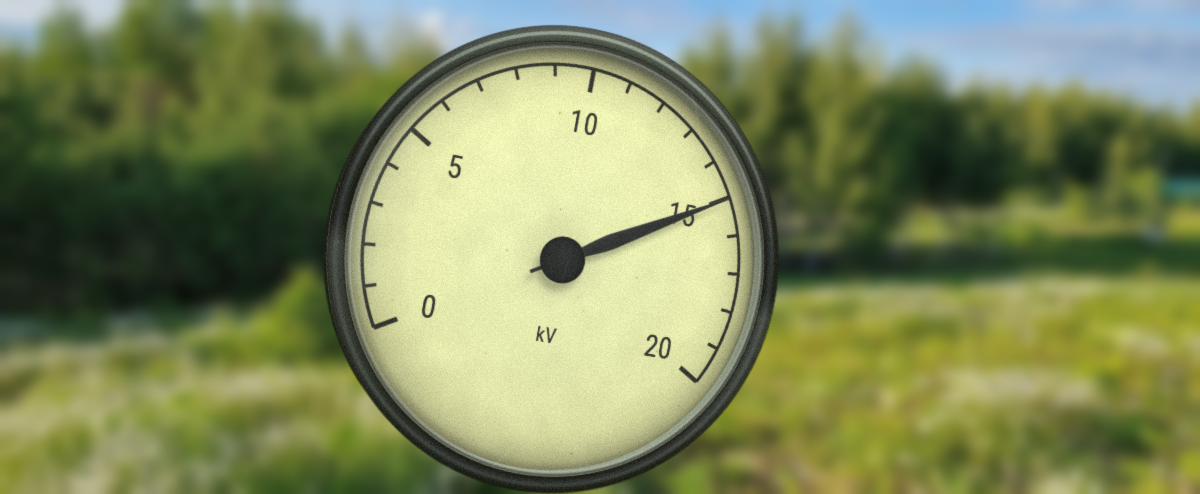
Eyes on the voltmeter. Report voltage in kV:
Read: 15 kV
